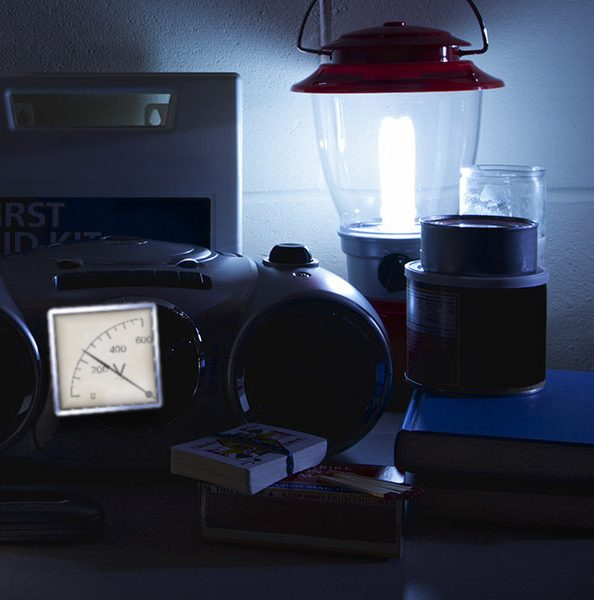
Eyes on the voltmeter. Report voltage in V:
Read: 250 V
